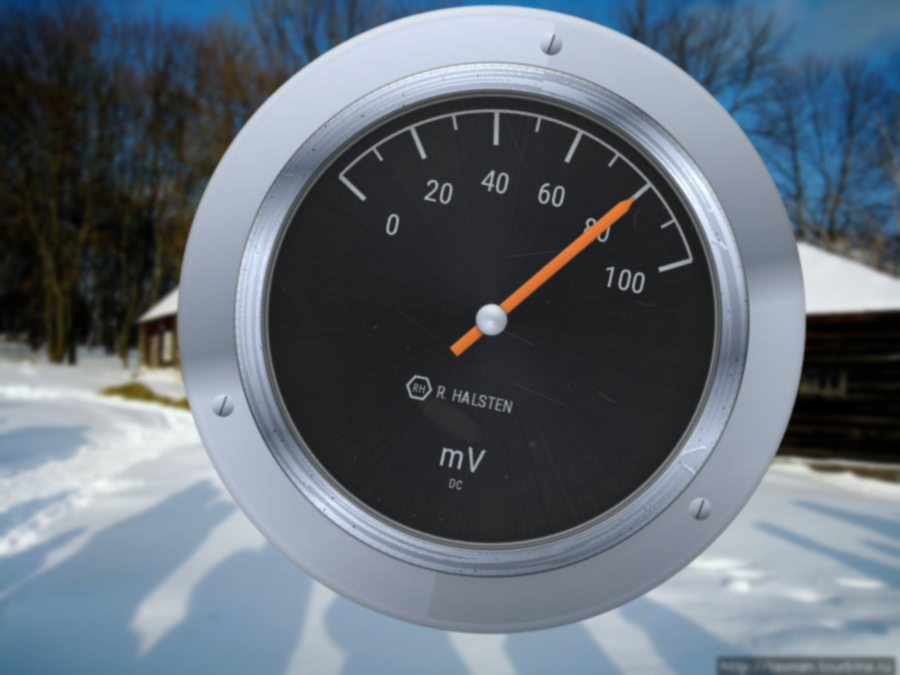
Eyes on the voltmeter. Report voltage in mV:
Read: 80 mV
